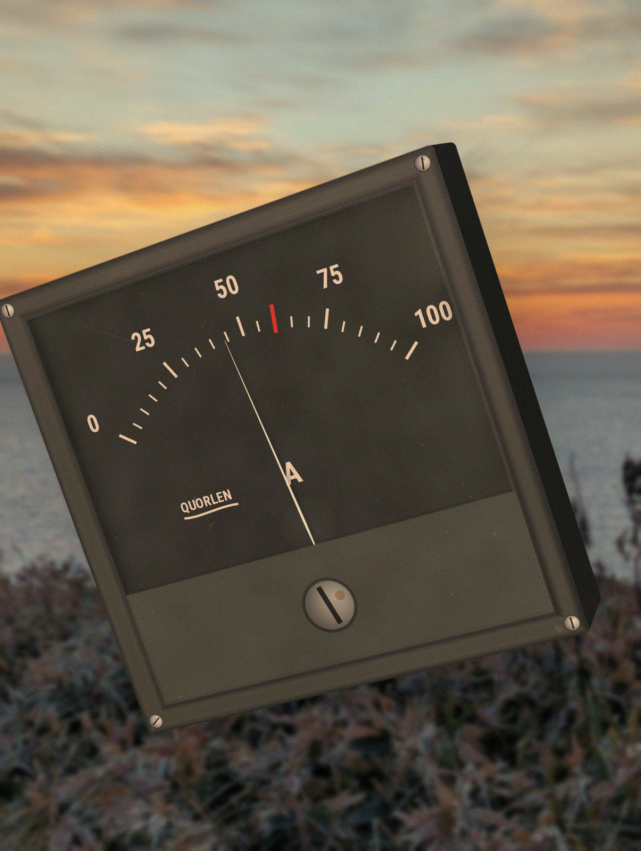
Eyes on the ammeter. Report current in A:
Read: 45 A
